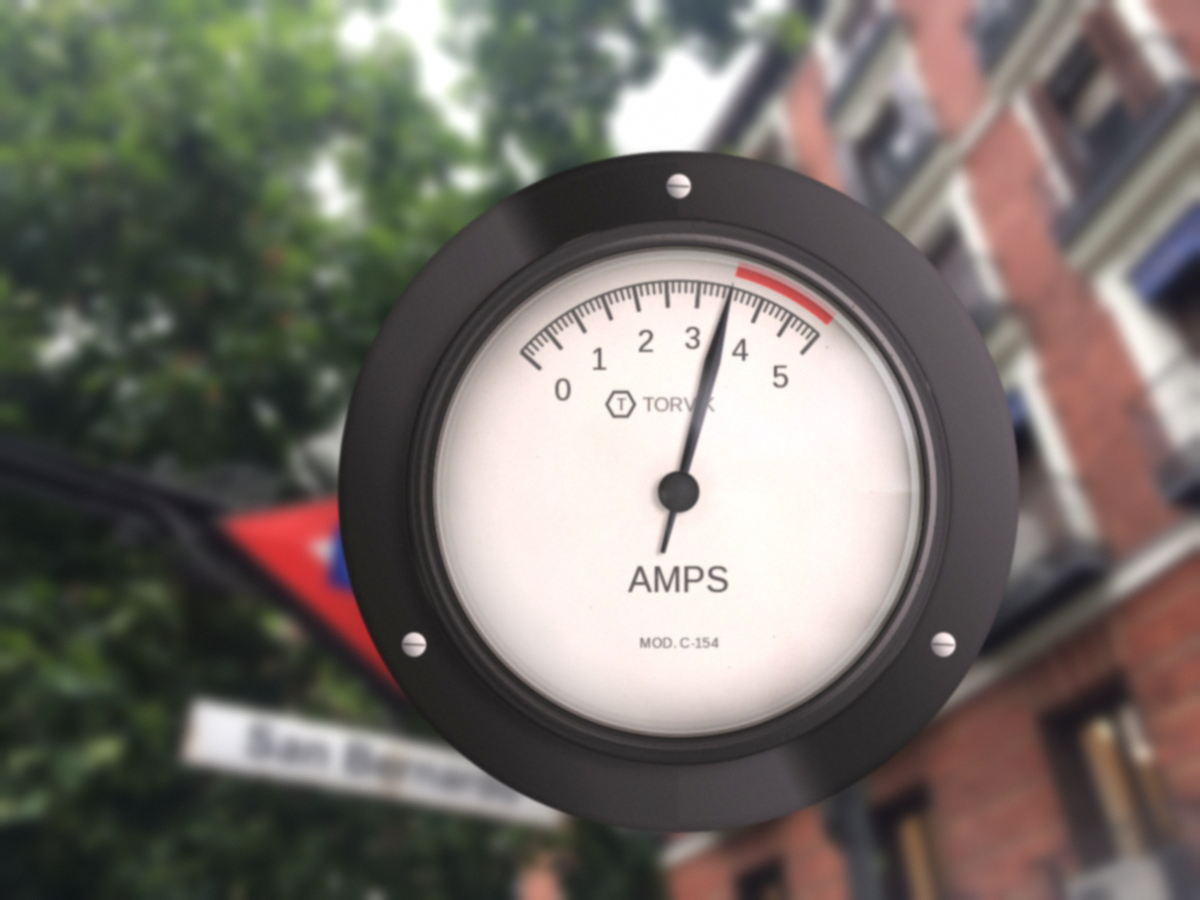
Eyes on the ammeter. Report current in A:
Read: 3.5 A
